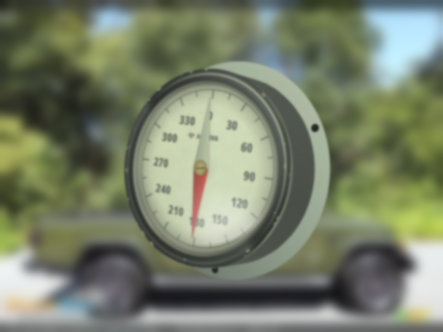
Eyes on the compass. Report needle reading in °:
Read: 180 °
